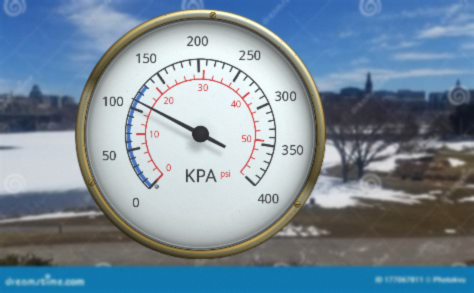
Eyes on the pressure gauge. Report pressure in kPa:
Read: 110 kPa
